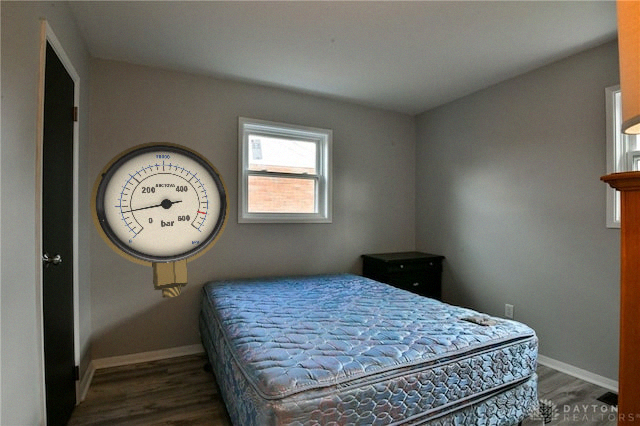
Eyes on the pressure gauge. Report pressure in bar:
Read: 80 bar
